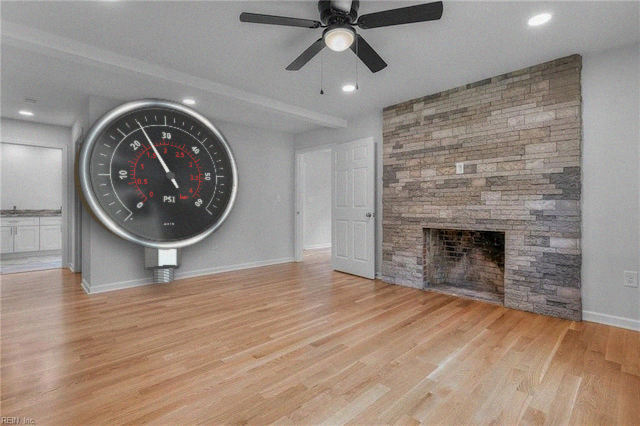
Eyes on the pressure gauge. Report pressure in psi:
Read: 24 psi
